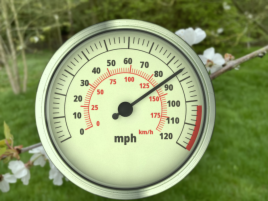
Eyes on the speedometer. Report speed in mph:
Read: 86 mph
